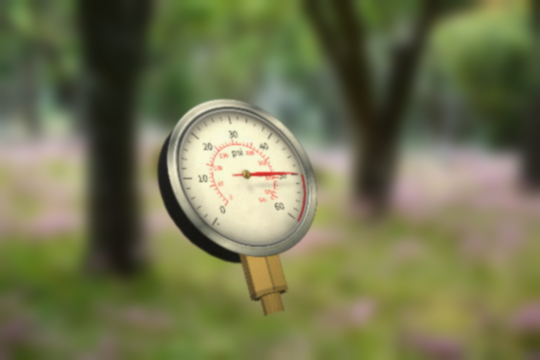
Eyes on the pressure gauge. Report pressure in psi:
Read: 50 psi
